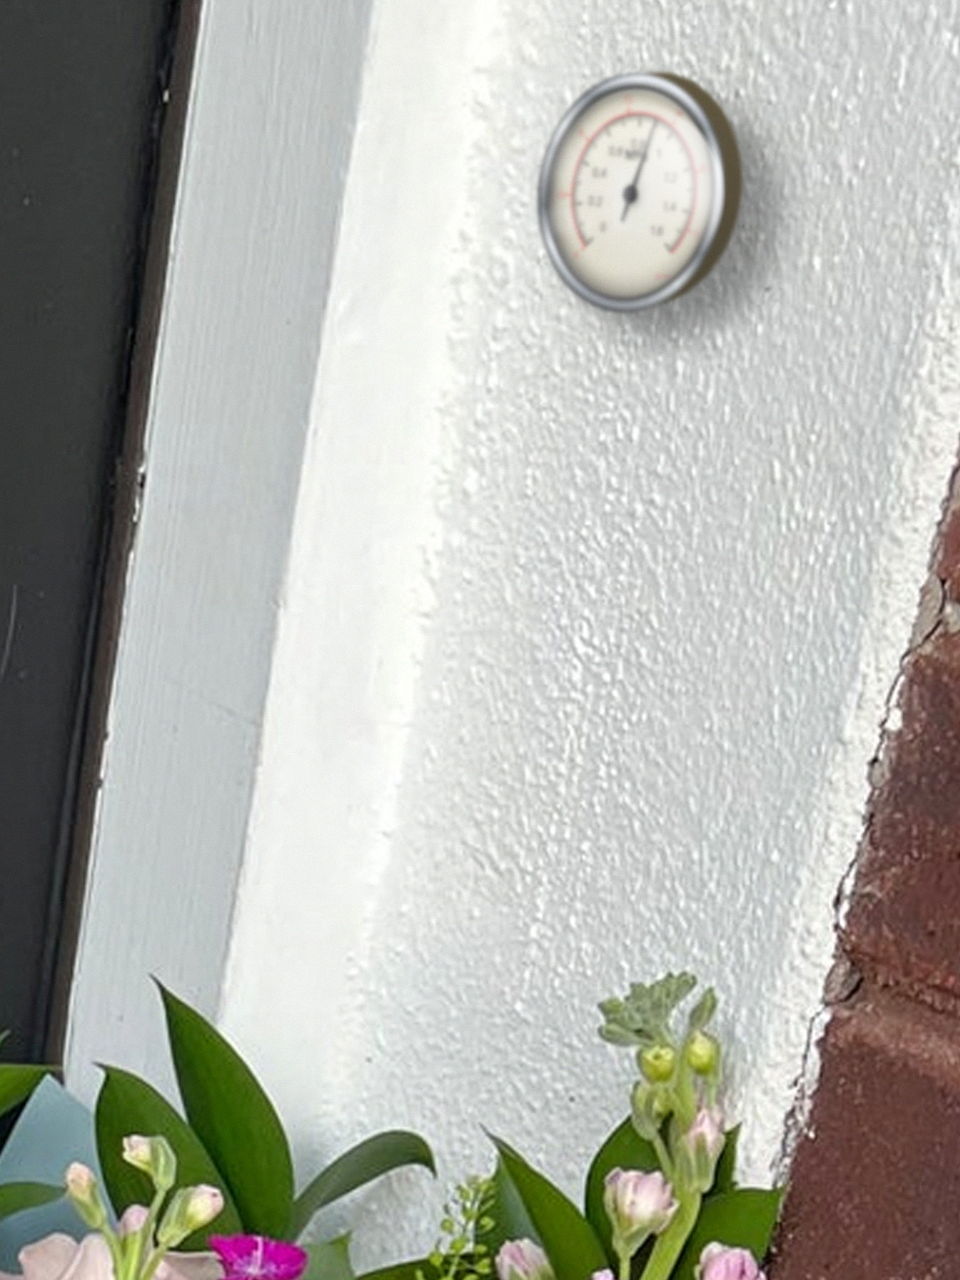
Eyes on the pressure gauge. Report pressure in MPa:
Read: 0.9 MPa
